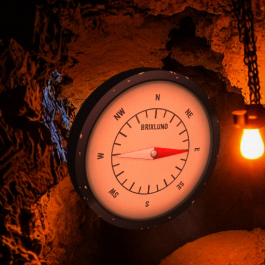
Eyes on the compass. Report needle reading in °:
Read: 90 °
